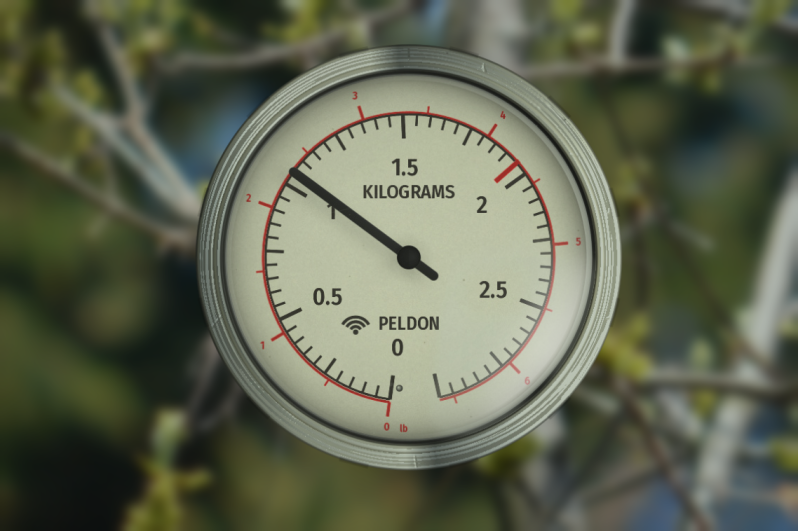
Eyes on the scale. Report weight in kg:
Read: 1.05 kg
